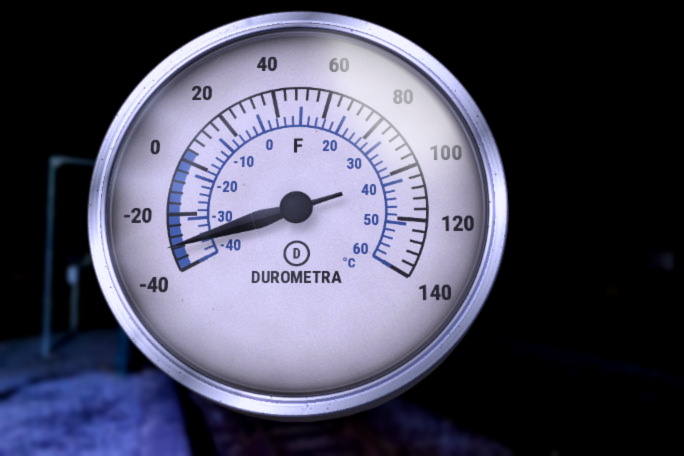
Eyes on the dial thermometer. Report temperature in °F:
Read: -32 °F
